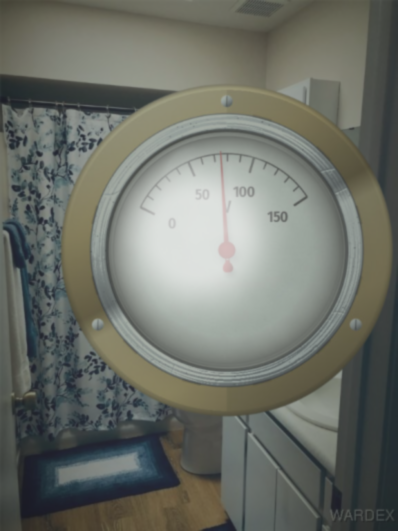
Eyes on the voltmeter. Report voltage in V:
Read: 75 V
